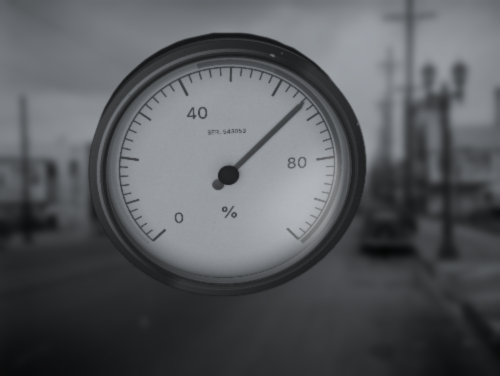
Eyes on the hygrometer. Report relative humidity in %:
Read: 66 %
